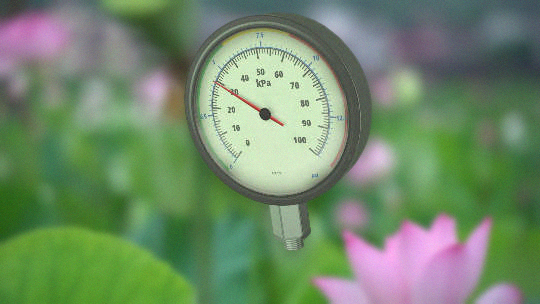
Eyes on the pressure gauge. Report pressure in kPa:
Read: 30 kPa
